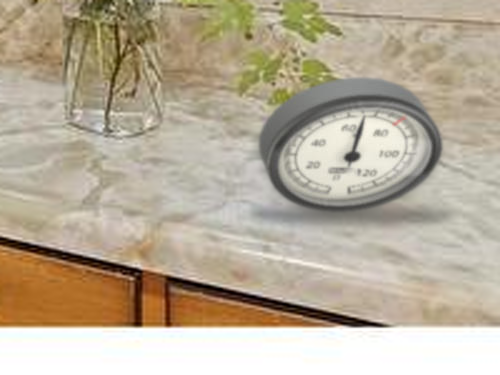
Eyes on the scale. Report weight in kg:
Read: 65 kg
